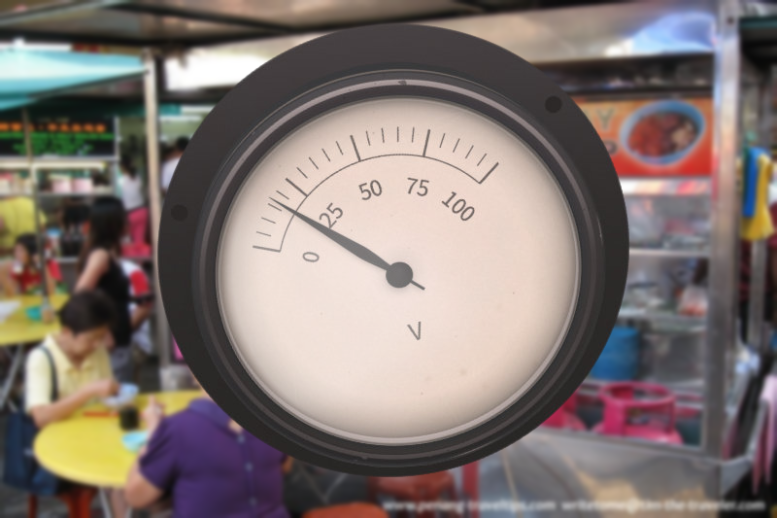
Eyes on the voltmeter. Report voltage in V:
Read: 17.5 V
